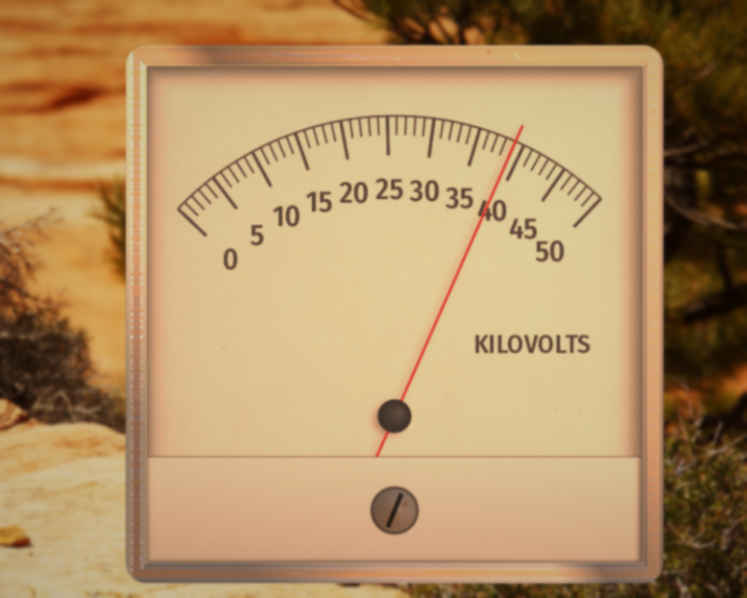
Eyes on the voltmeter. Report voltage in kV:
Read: 39 kV
